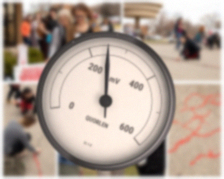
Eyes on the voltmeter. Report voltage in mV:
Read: 250 mV
